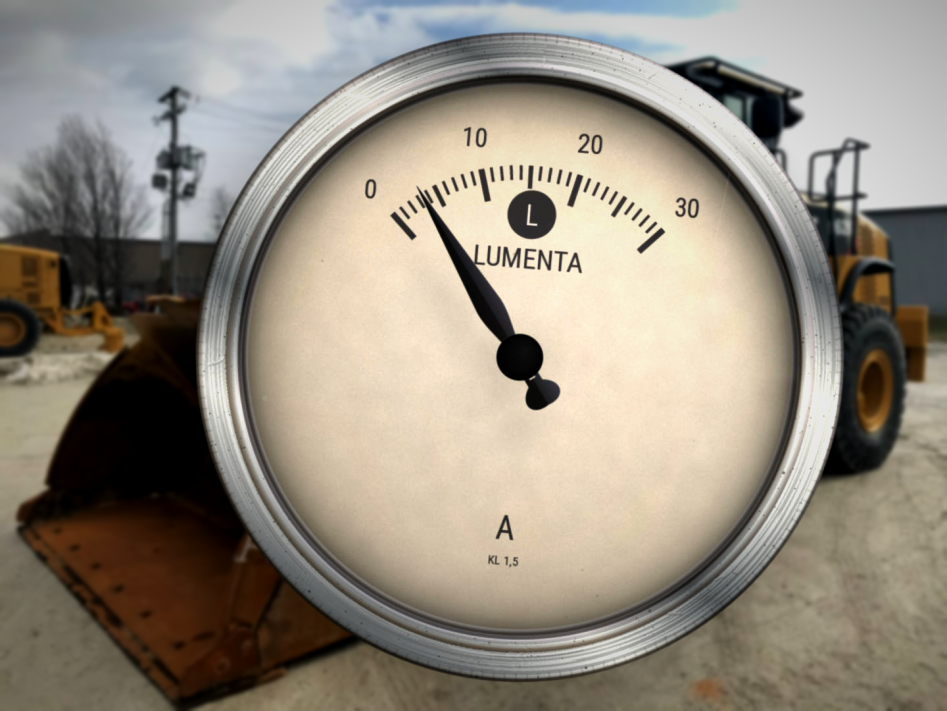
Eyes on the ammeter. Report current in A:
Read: 3.5 A
